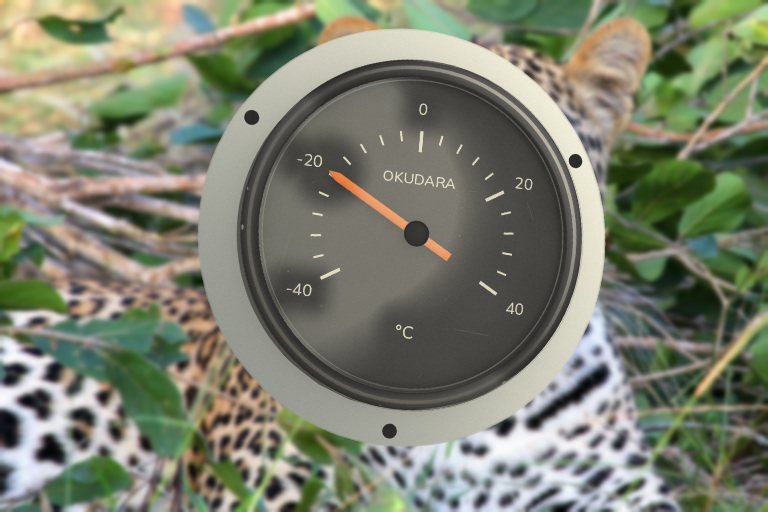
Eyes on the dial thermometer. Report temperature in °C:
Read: -20 °C
